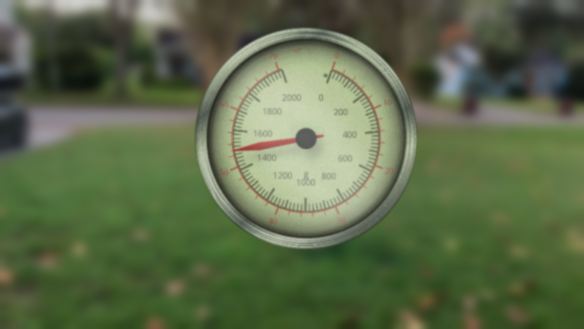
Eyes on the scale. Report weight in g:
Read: 1500 g
